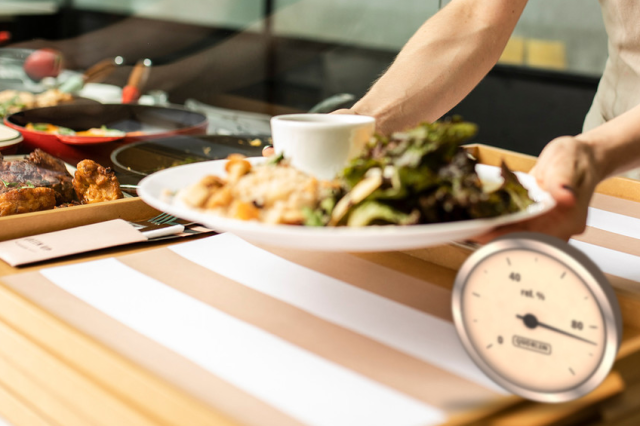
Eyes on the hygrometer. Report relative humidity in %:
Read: 85 %
